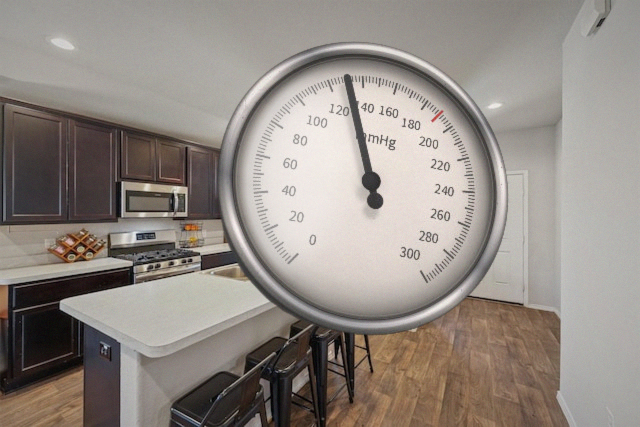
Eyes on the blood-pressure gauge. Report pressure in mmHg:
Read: 130 mmHg
